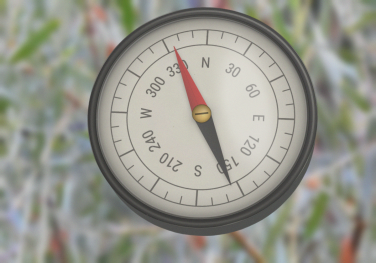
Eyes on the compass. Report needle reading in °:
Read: 335 °
